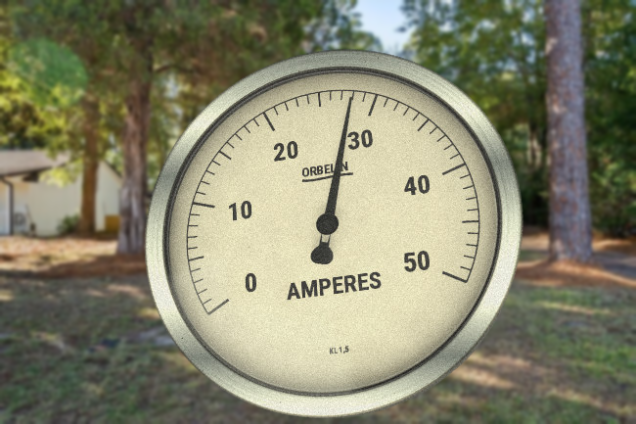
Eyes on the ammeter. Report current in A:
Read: 28 A
